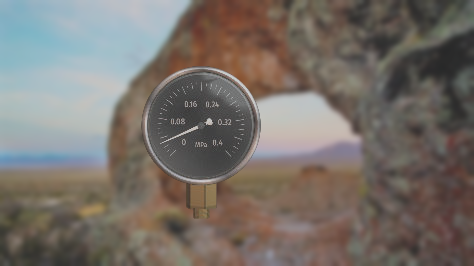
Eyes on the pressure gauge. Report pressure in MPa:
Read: 0.03 MPa
